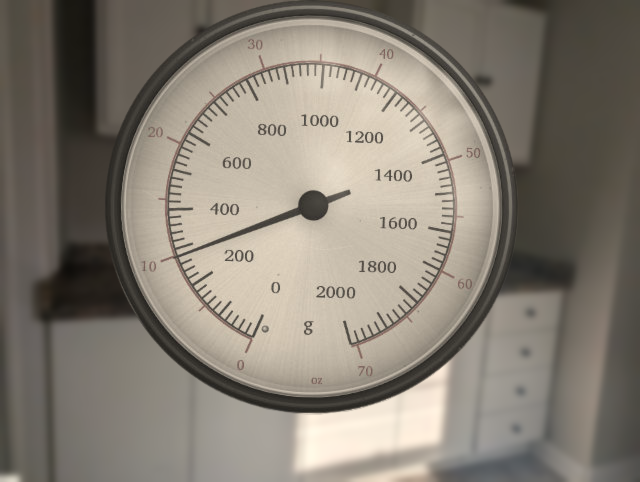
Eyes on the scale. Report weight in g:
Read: 280 g
